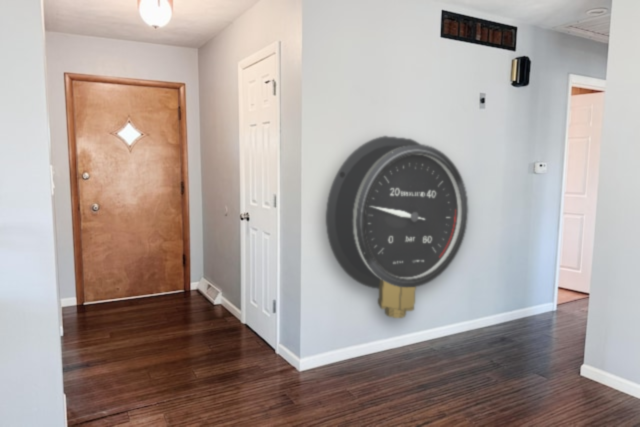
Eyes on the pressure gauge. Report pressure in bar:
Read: 12 bar
